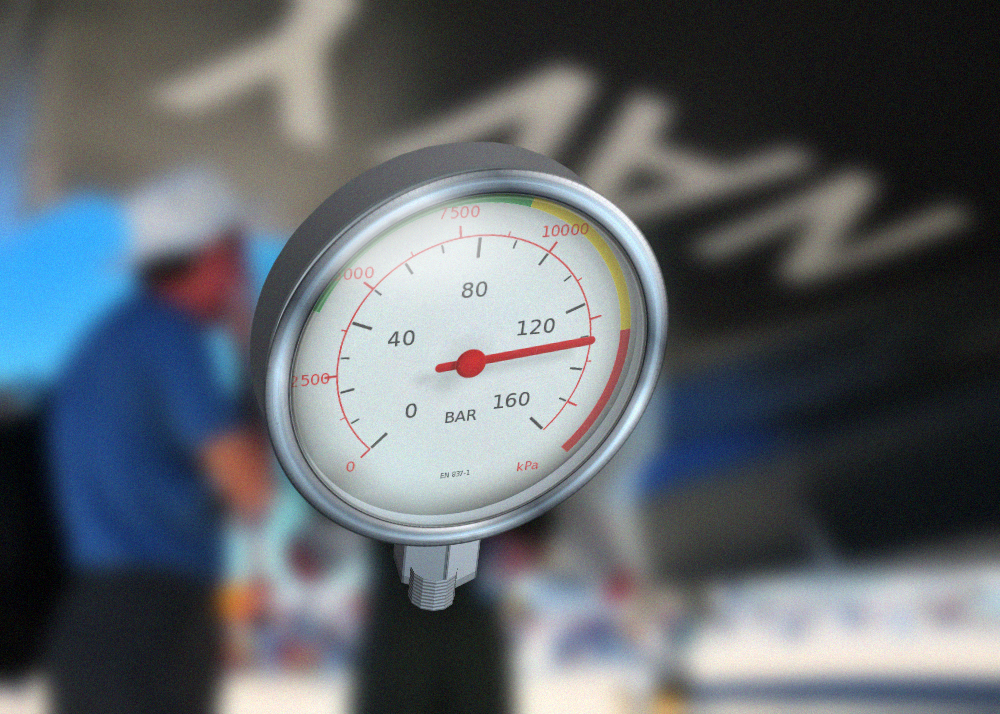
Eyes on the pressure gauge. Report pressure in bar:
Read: 130 bar
